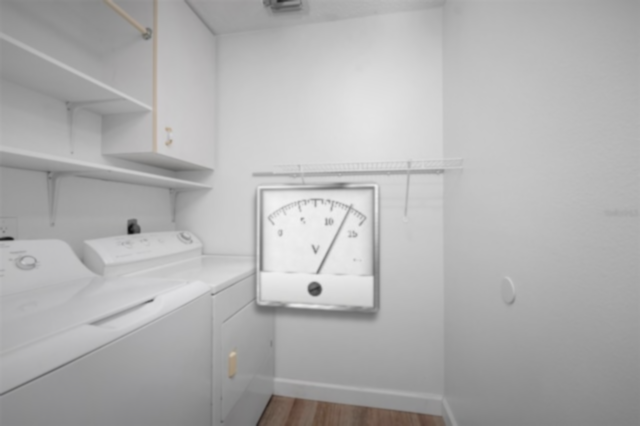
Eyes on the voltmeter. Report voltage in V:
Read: 12.5 V
